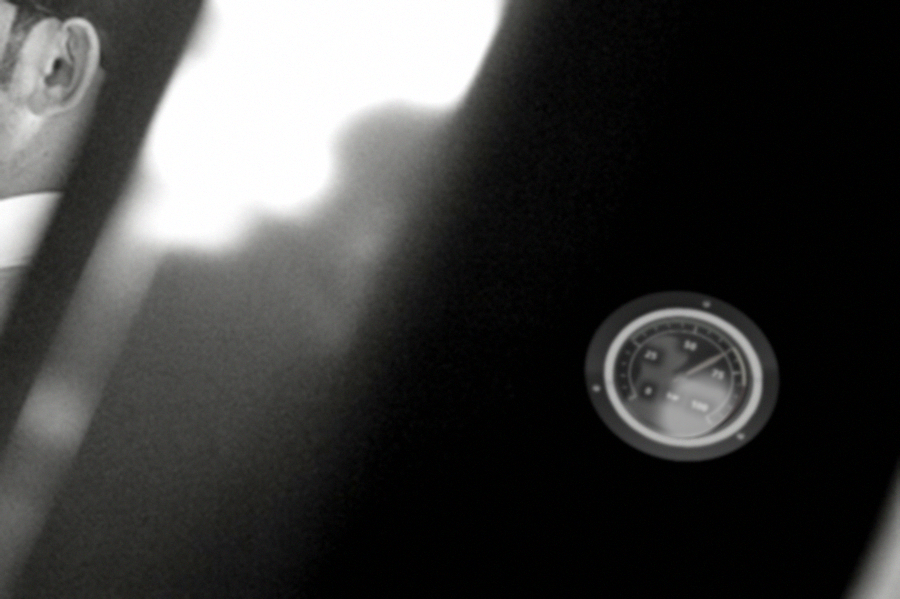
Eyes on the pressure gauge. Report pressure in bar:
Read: 65 bar
